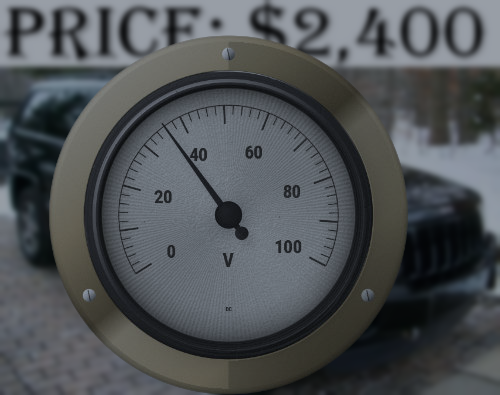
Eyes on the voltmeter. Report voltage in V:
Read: 36 V
